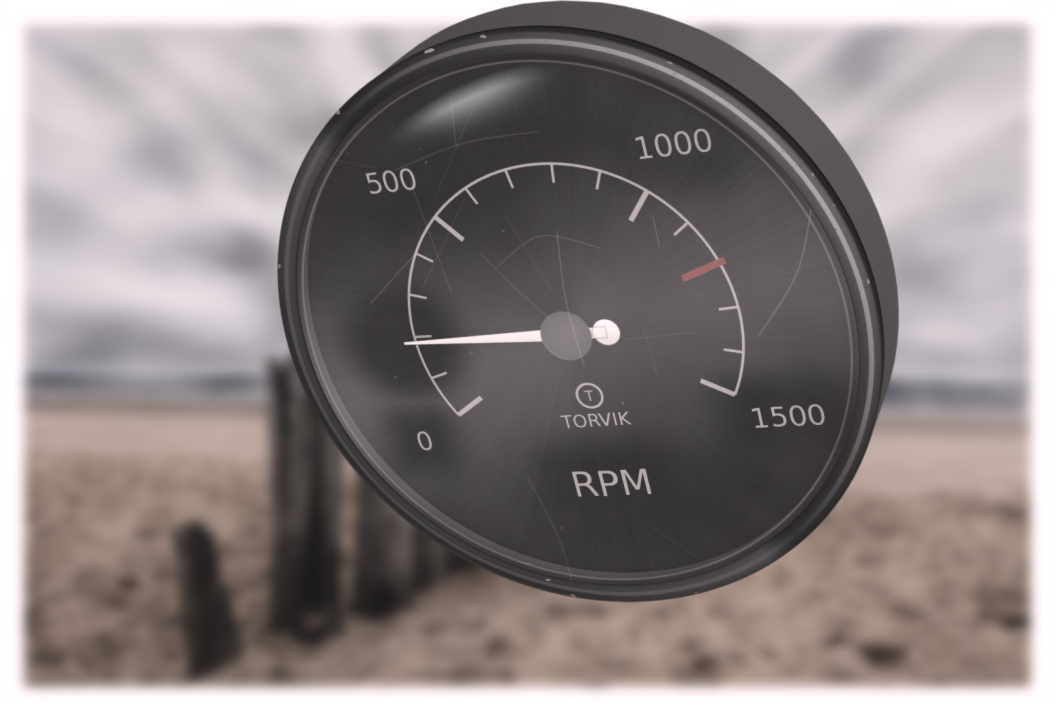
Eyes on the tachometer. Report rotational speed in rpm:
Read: 200 rpm
